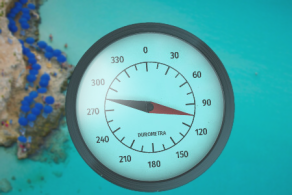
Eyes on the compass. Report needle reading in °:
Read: 105 °
